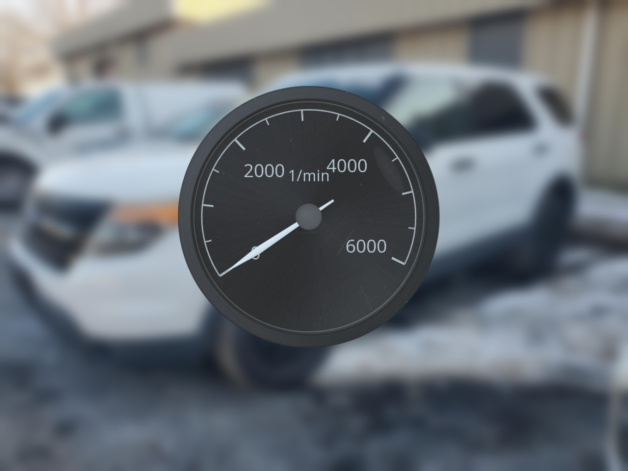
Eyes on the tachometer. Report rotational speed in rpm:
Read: 0 rpm
